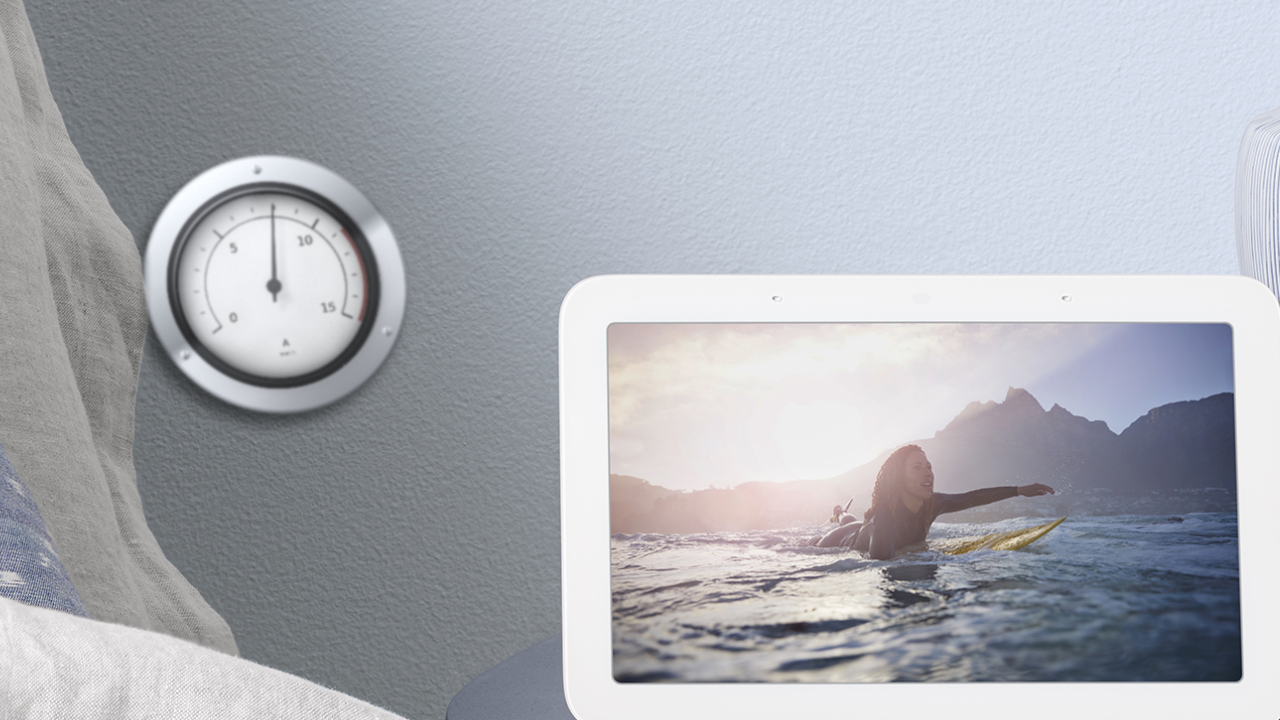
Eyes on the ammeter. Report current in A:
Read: 8 A
